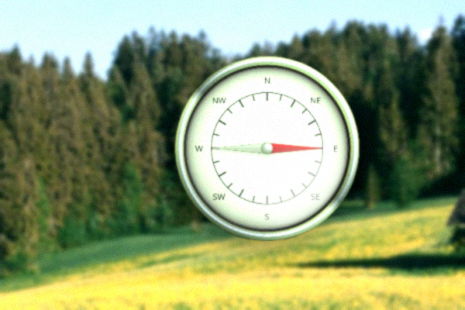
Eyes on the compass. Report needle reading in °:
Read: 90 °
